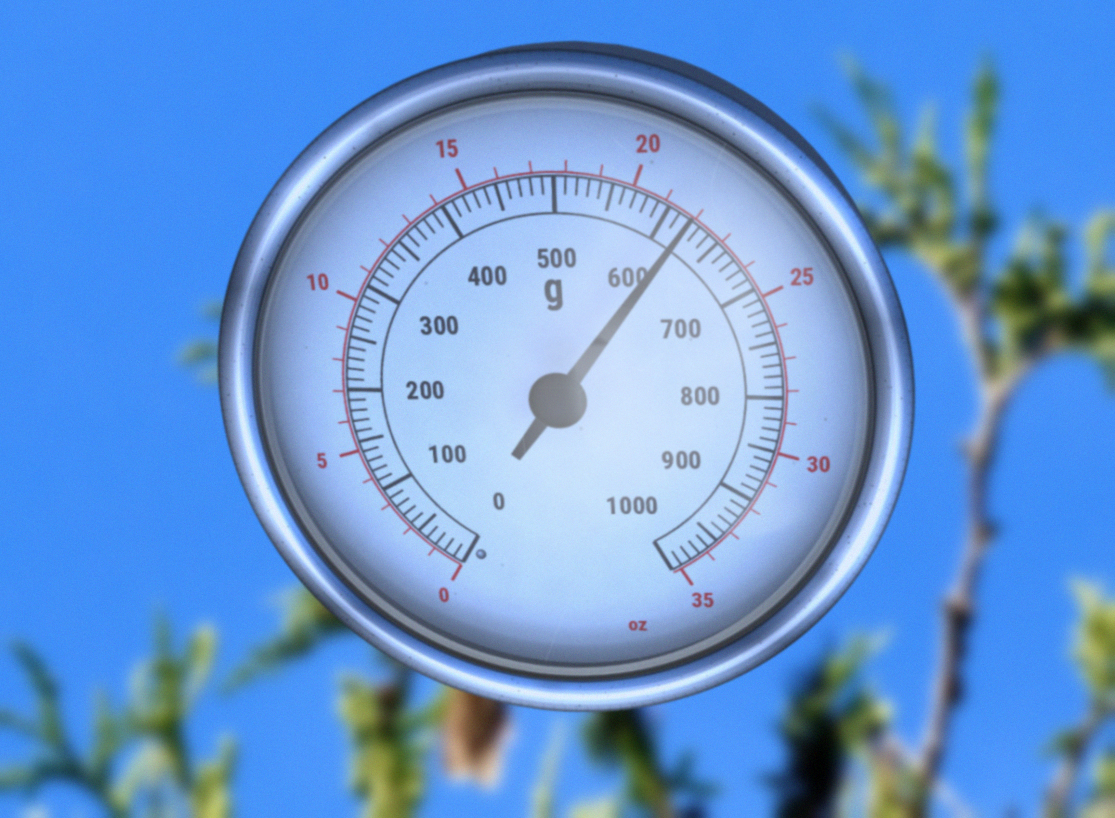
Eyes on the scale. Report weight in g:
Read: 620 g
